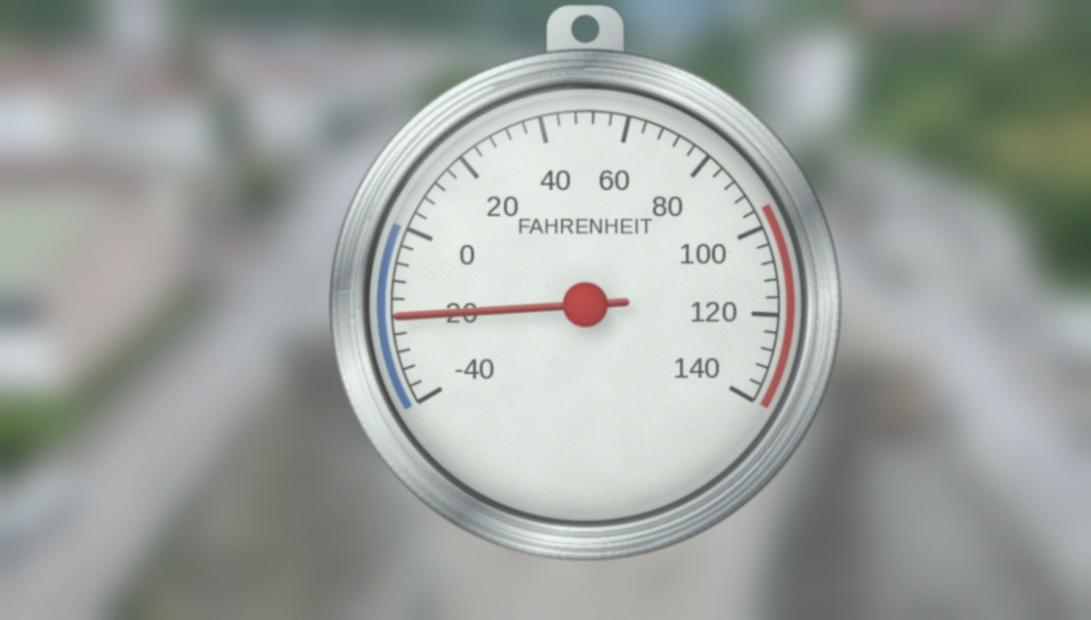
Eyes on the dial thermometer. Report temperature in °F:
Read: -20 °F
